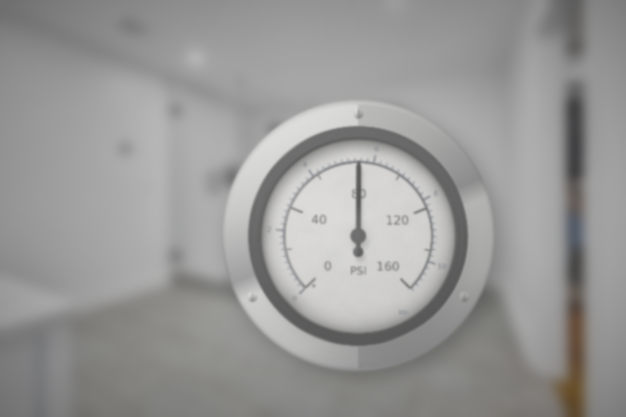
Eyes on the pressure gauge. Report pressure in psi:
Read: 80 psi
